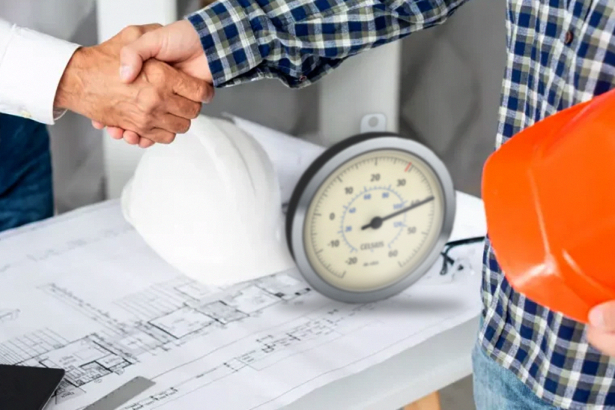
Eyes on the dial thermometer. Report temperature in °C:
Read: 40 °C
